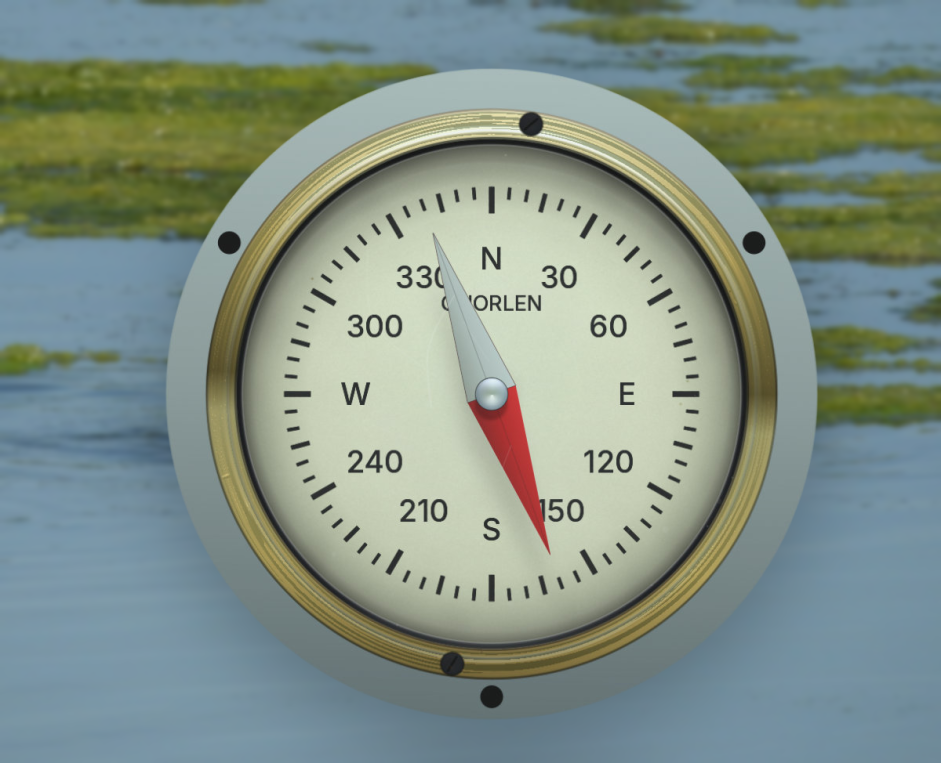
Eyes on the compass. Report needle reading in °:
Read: 160 °
